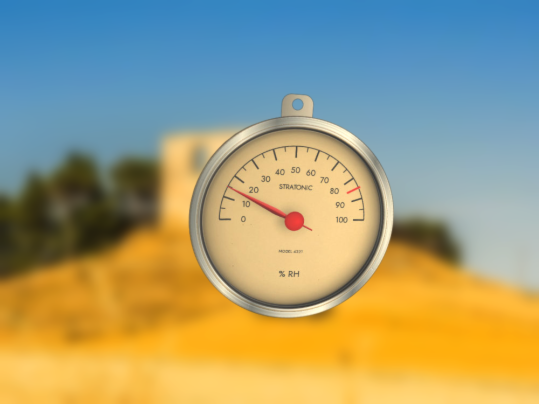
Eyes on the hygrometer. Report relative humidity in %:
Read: 15 %
